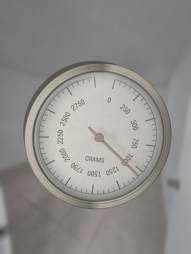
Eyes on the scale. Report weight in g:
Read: 1050 g
